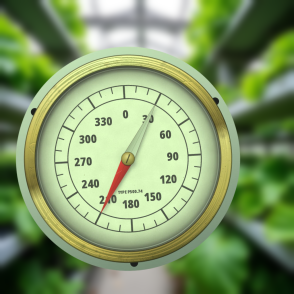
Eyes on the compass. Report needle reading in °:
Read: 210 °
